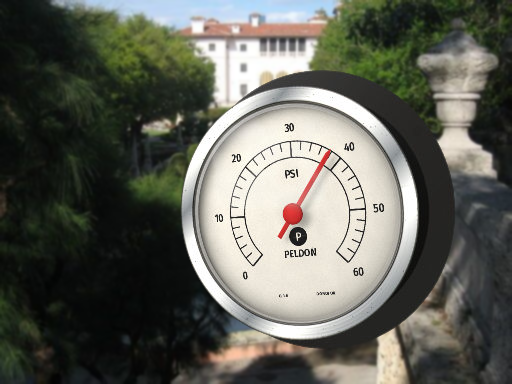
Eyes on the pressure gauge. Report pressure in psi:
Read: 38 psi
